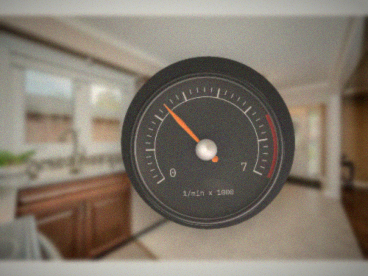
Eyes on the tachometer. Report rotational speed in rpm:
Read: 2400 rpm
